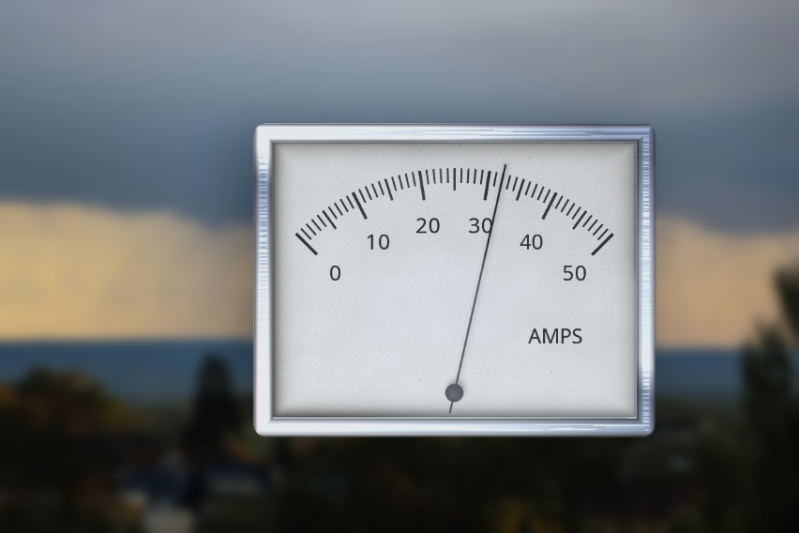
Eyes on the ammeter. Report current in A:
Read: 32 A
